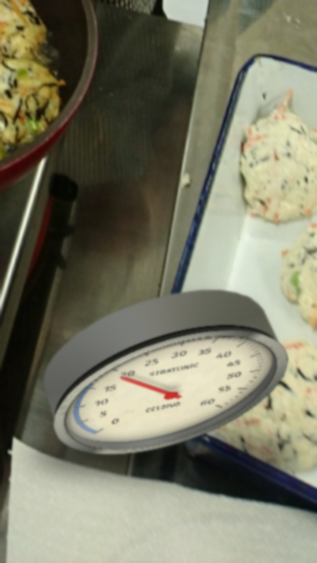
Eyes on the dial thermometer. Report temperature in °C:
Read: 20 °C
